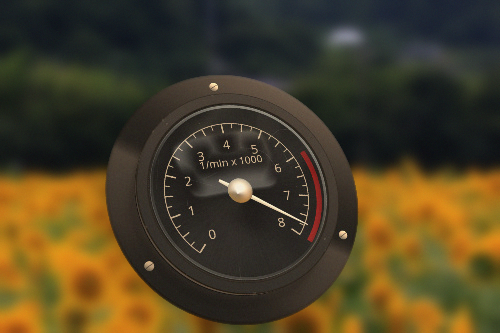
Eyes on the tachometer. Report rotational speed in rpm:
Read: 7750 rpm
